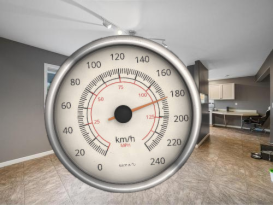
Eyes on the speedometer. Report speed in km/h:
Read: 180 km/h
